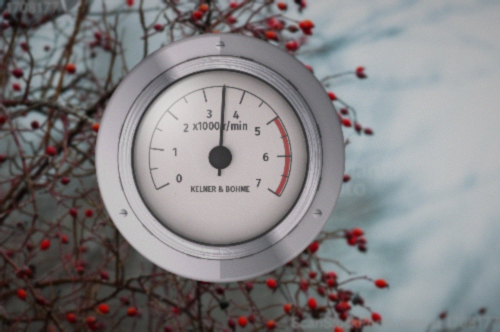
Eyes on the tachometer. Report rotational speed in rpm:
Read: 3500 rpm
